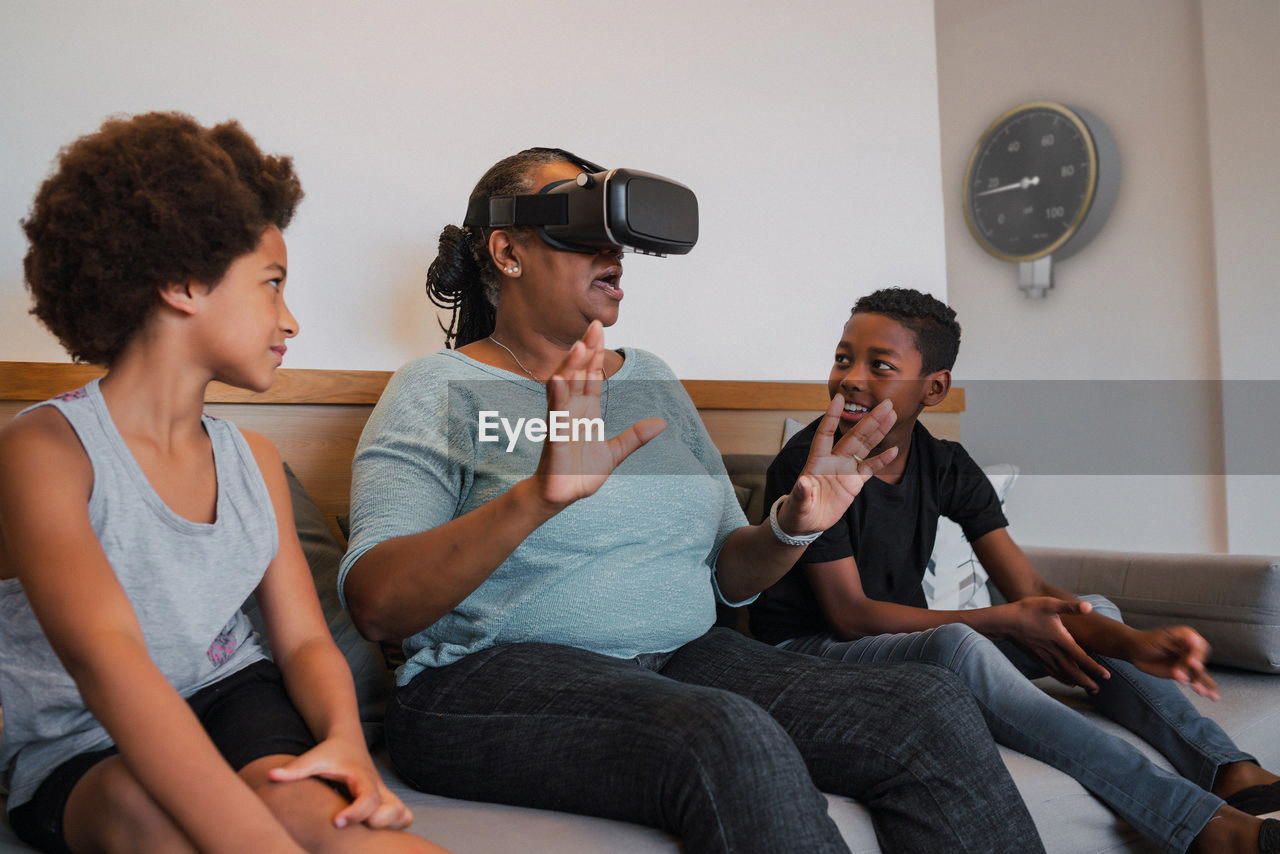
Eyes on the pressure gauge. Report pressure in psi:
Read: 15 psi
